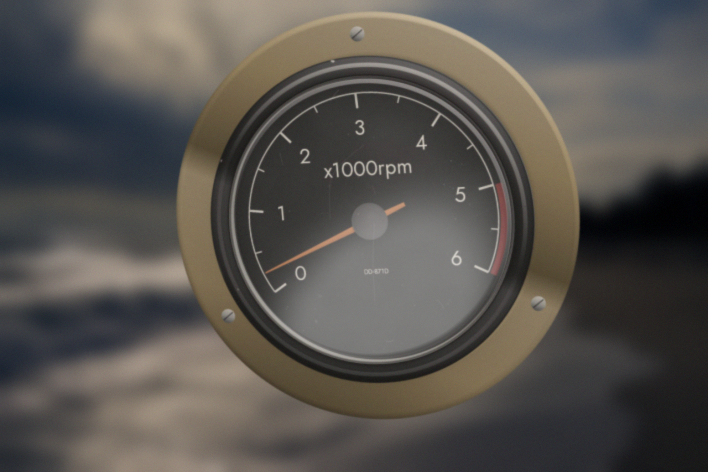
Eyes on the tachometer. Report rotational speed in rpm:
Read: 250 rpm
